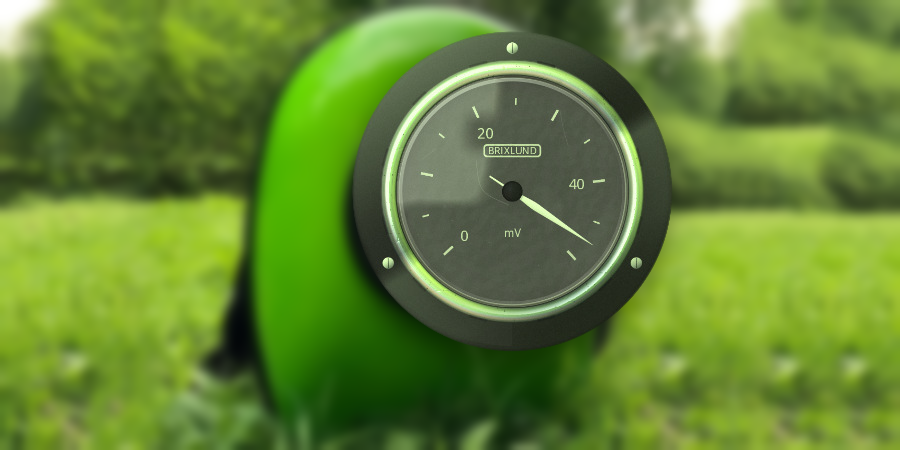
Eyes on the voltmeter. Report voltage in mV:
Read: 47.5 mV
